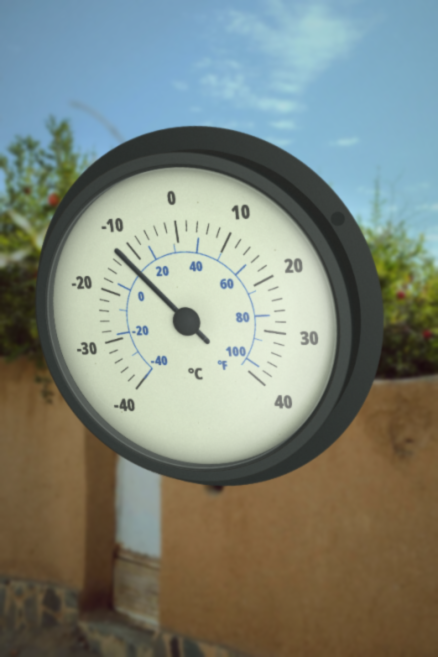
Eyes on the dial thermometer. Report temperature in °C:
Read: -12 °C
